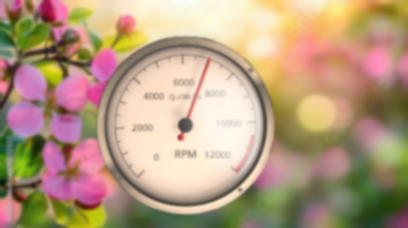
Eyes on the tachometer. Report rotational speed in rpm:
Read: 7000 rpm
